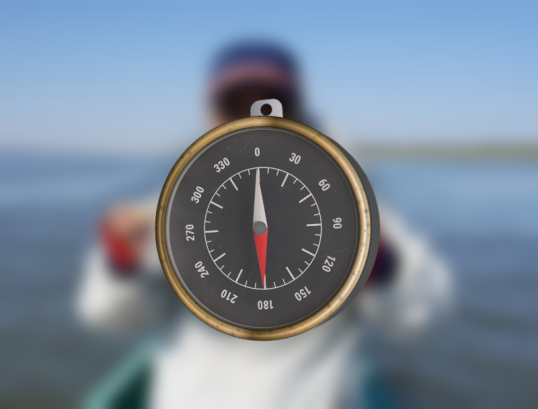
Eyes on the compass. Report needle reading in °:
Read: 180 °
